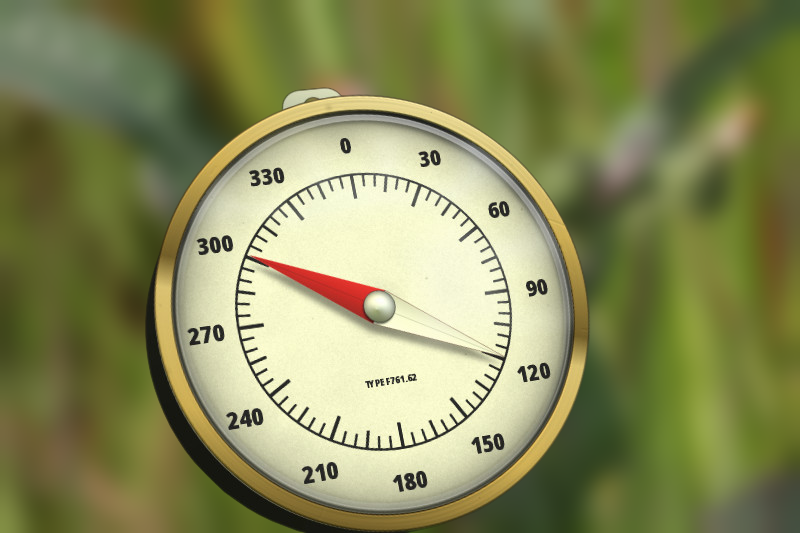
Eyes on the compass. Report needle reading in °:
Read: 300 °
